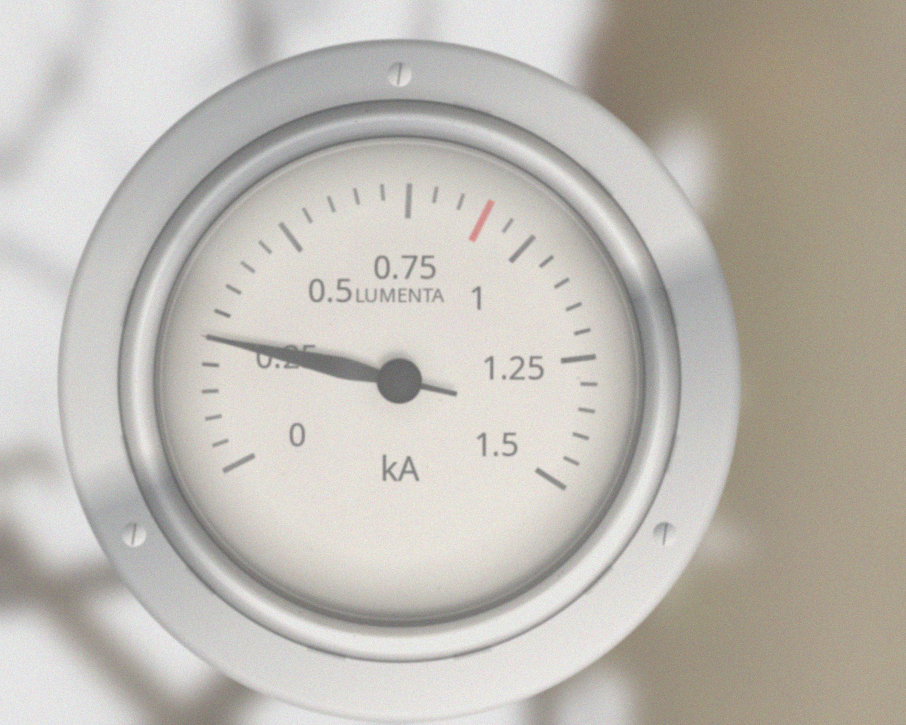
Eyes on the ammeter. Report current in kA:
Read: 0.25 kA
